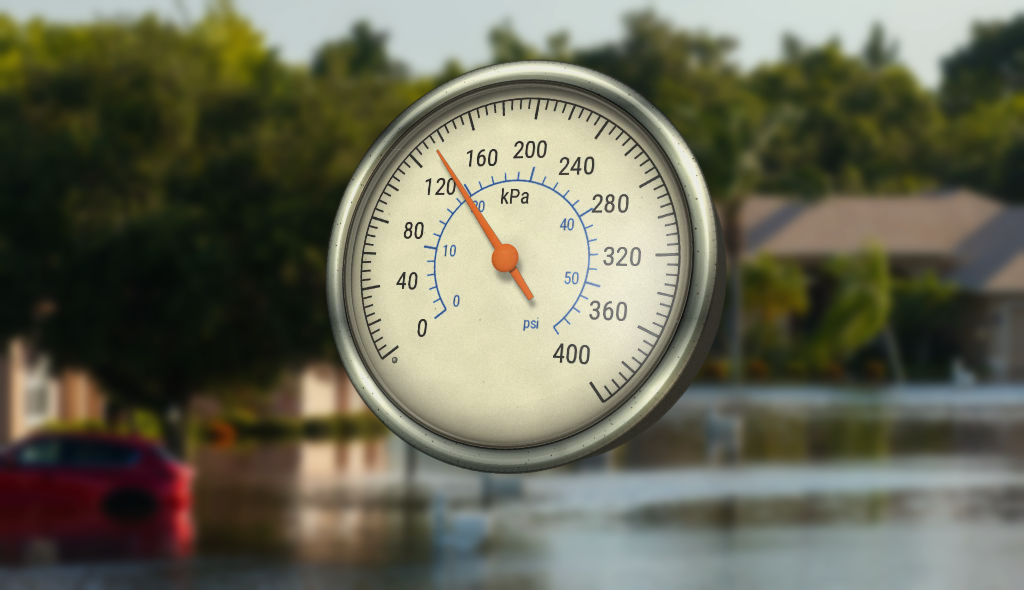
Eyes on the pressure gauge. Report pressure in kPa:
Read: 135 kPa
